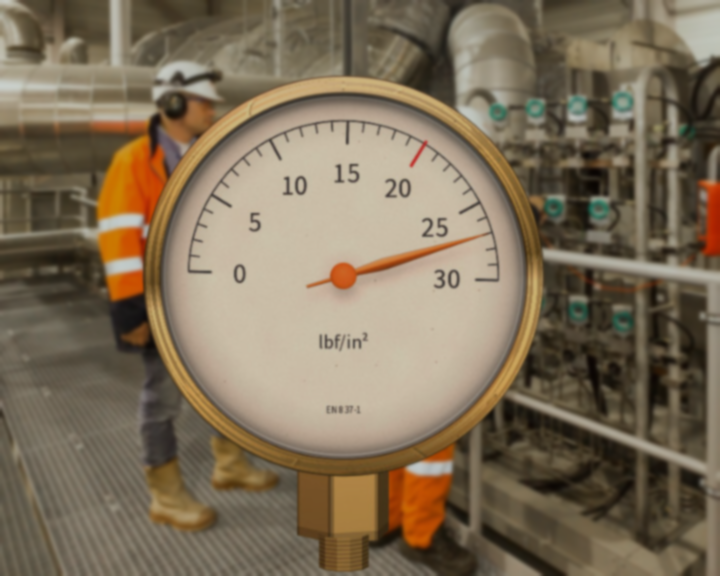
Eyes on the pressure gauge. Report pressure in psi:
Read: 27 psi
